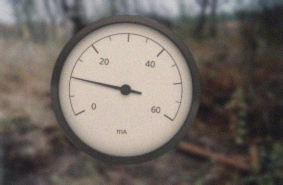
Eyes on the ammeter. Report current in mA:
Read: 10 mA
